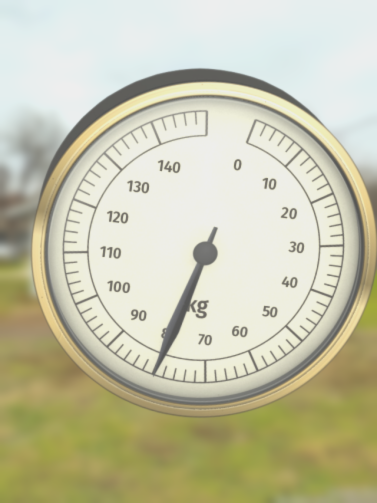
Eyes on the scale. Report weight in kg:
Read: 80 kg
